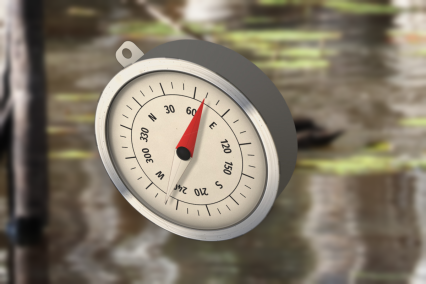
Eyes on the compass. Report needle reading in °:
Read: 70 °
